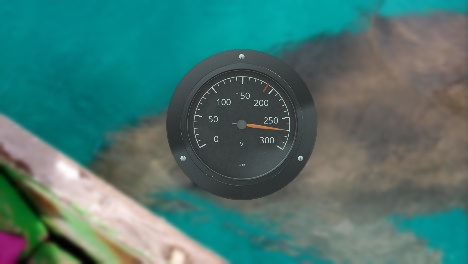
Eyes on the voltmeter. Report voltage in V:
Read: 270 V
